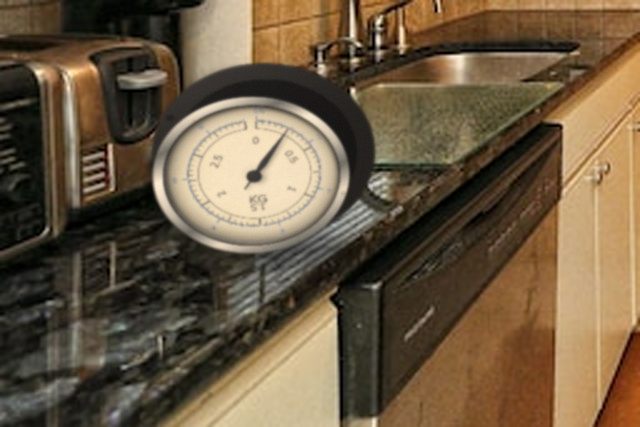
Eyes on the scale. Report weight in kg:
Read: 0.25 kg
